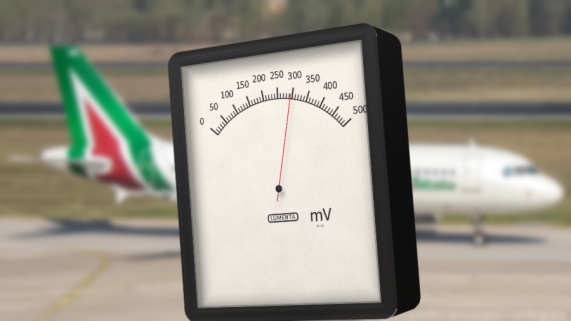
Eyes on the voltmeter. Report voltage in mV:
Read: 300 mV
